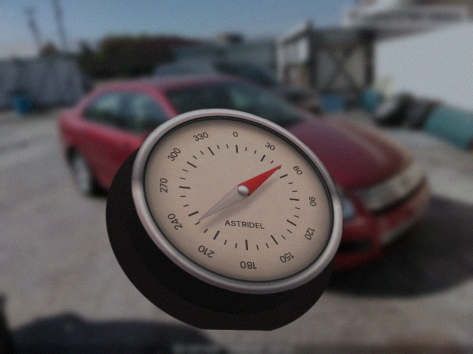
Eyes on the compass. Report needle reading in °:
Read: 50 °
